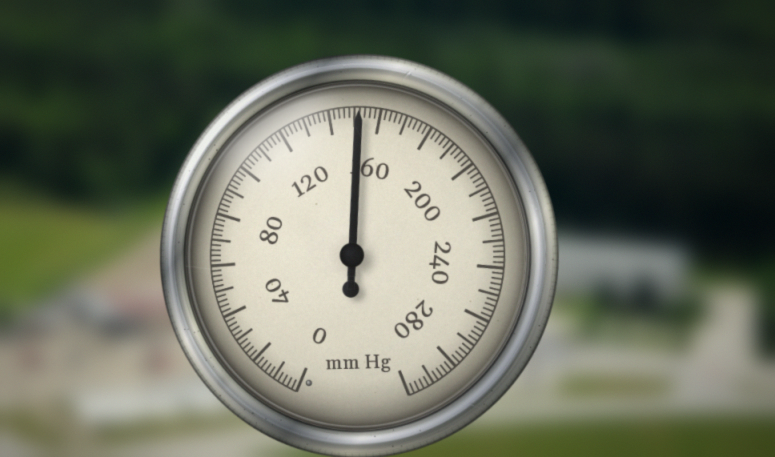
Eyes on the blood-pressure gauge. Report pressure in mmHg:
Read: 152 mmHg
